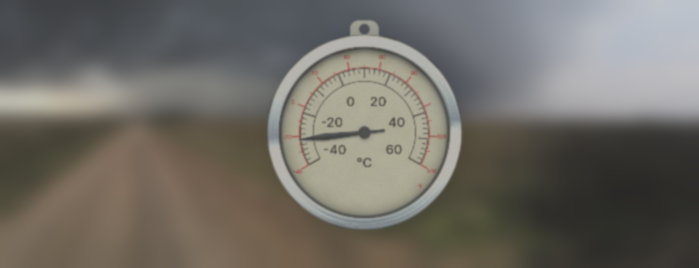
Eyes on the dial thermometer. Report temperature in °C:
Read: -30 °C
